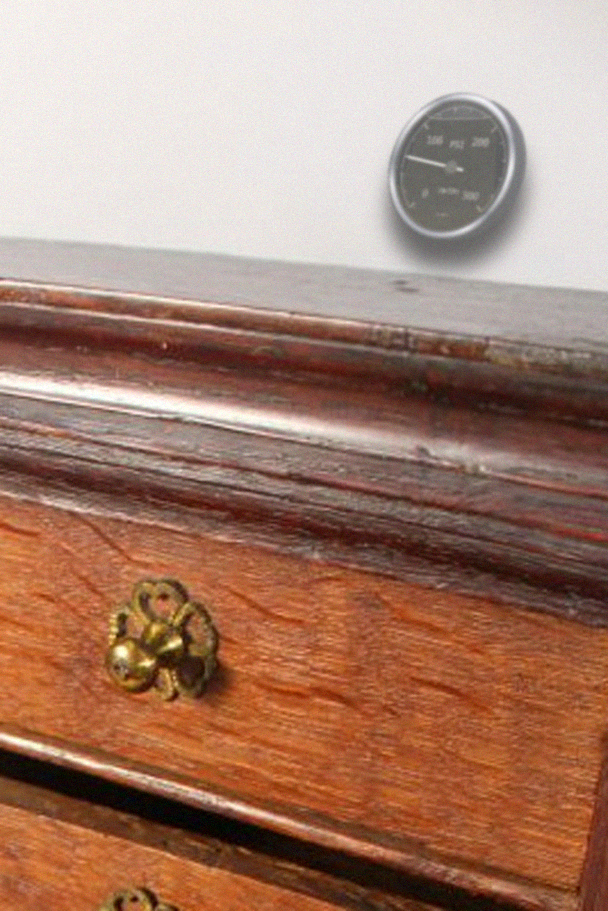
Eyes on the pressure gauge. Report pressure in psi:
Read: 60 psi
